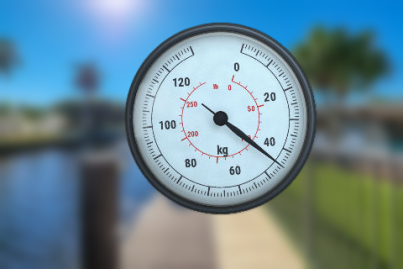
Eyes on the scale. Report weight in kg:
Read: 45 kg
